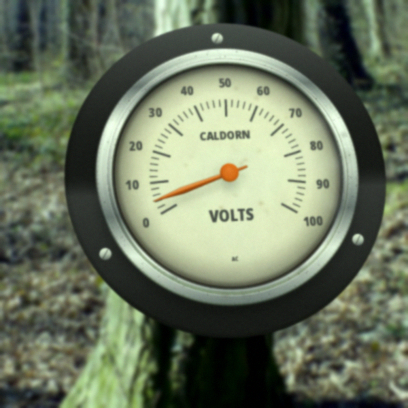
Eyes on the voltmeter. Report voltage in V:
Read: 4 V
